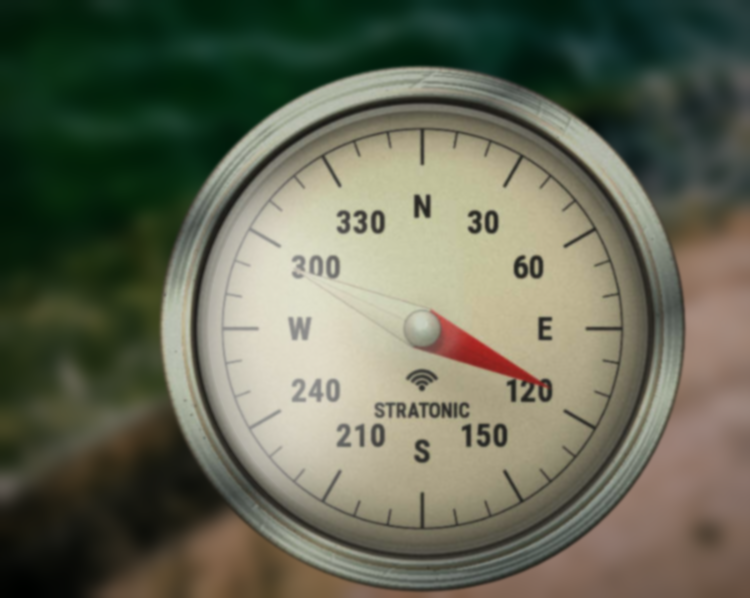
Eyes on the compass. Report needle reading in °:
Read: 115 °
